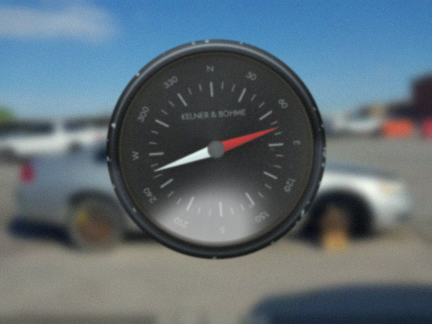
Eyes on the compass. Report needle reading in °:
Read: 75 °
